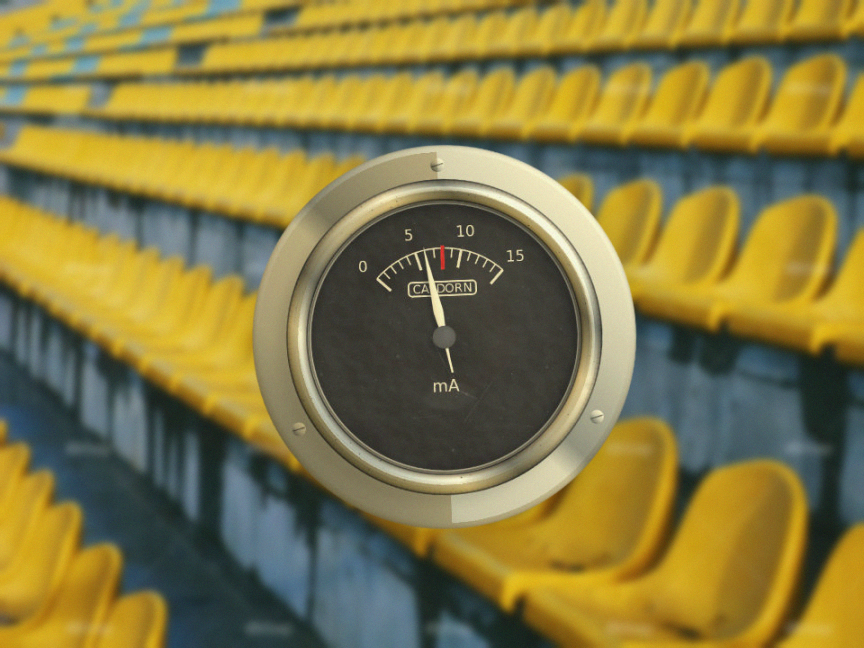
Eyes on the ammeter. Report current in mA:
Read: 6 mA
